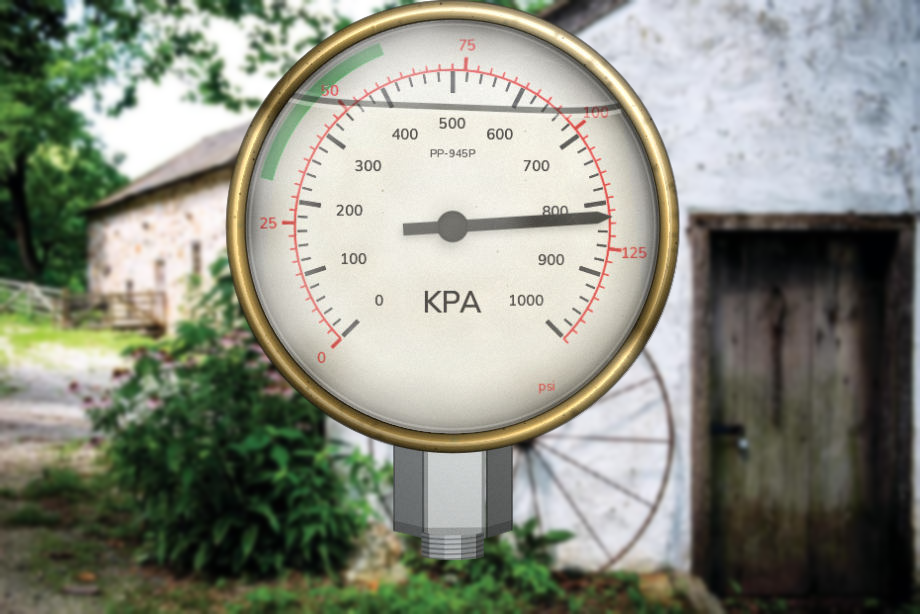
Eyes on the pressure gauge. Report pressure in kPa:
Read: 820 kPa
